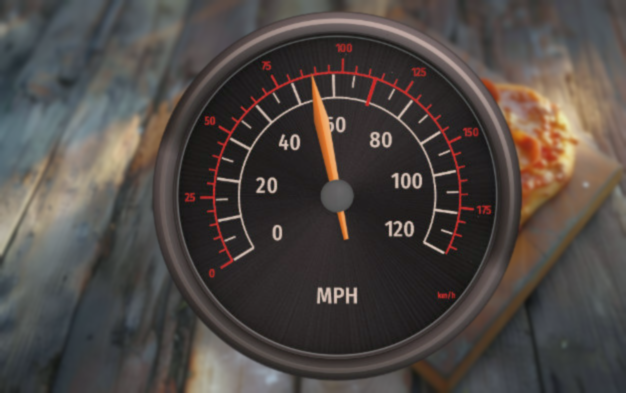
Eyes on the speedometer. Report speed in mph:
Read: 55 mph
